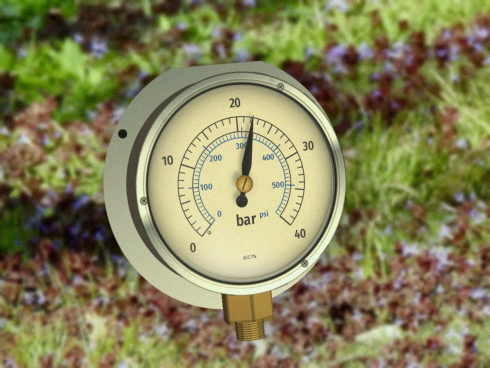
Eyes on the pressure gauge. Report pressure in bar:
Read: 22 bar
